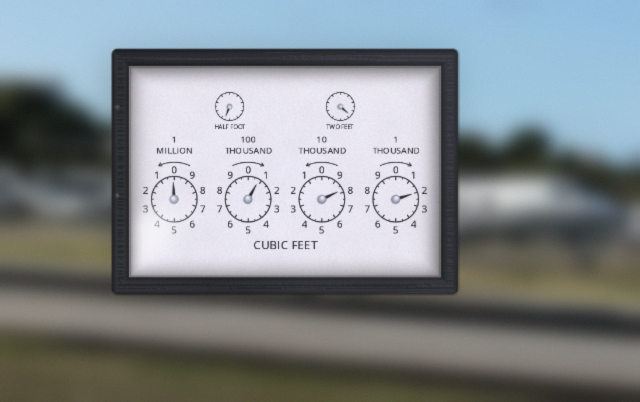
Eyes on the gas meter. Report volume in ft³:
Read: 8200 ft³
